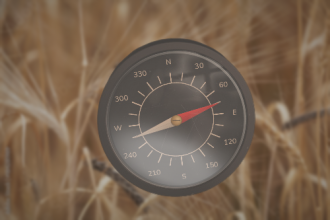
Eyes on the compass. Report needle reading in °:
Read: 75 °
